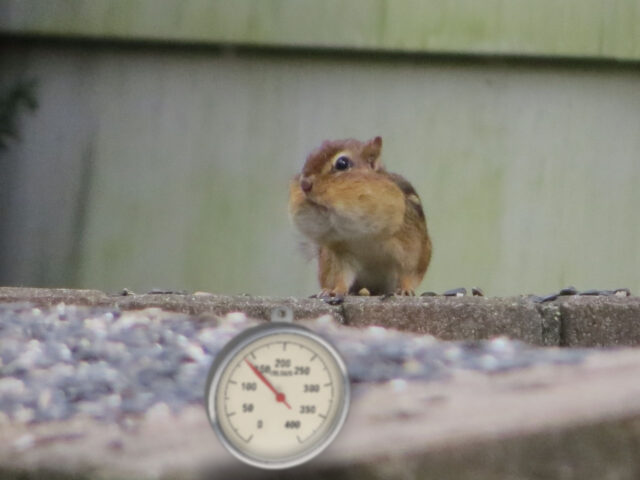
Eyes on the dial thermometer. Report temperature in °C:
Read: 137.5 °C
